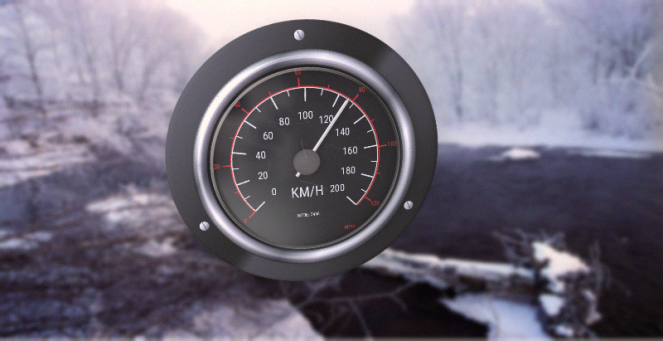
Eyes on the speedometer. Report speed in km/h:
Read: 125 km/h
